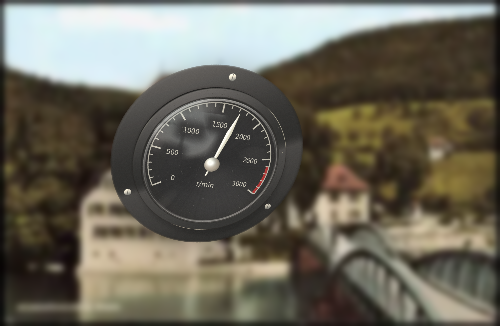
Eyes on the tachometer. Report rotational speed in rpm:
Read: 1700 rpm
